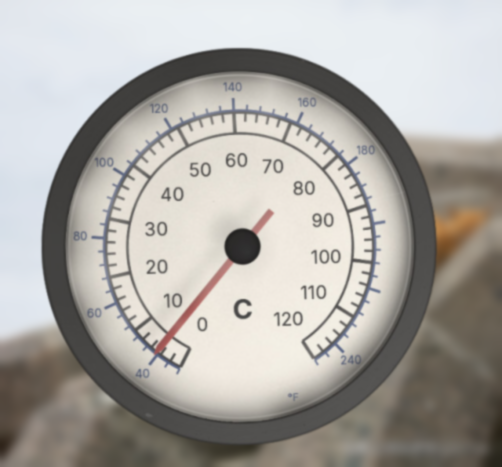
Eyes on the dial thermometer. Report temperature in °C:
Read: 5 °C
